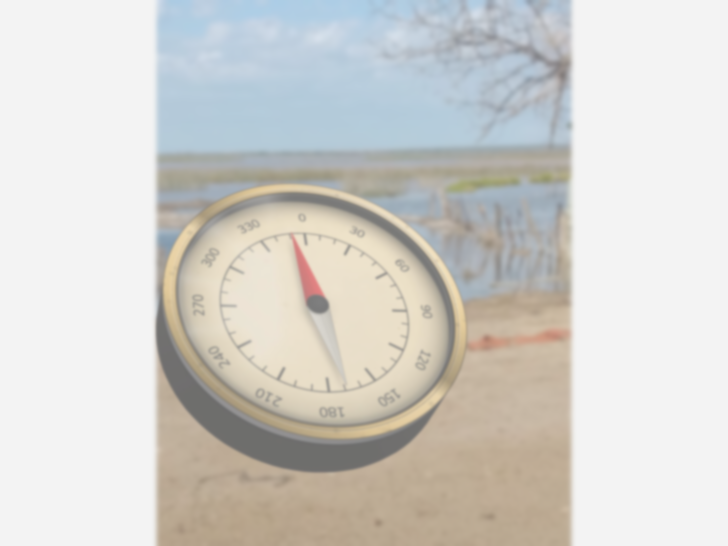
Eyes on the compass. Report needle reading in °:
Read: 350 °
